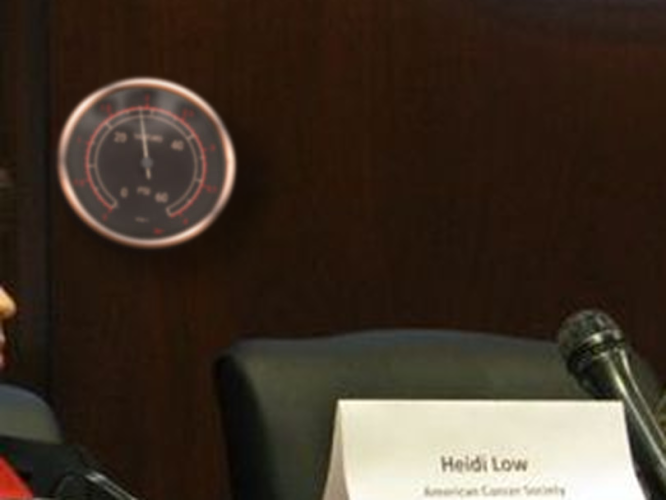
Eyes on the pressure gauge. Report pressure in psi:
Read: 27.5 psi
